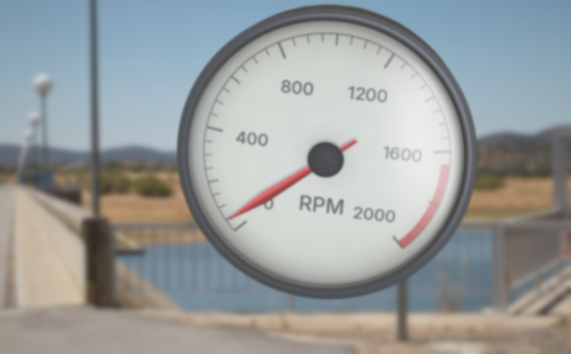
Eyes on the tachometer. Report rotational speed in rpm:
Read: 50 rpm
